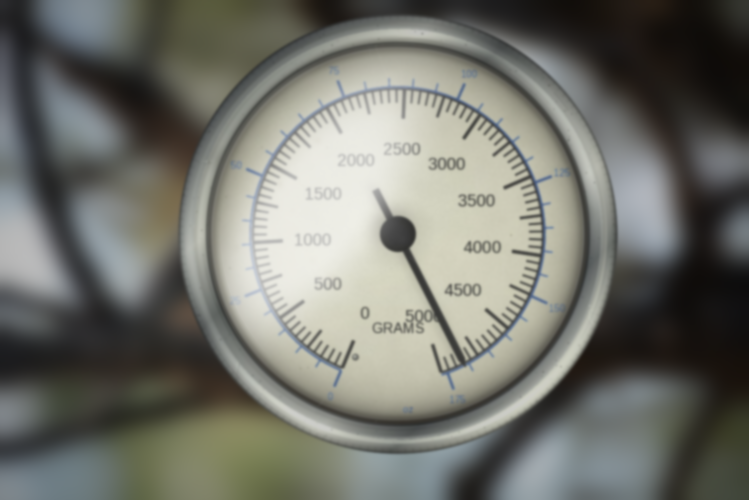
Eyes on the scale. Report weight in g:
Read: 4850 g
